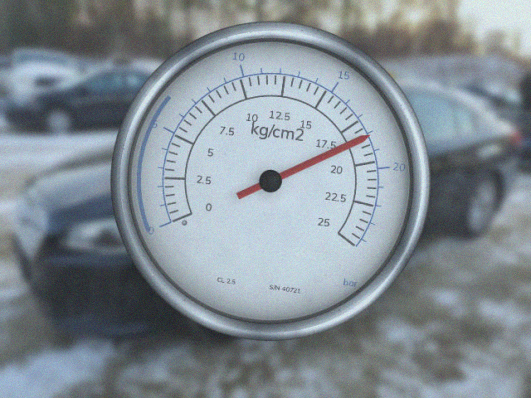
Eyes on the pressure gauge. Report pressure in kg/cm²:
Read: 18.5 kg/cm²
